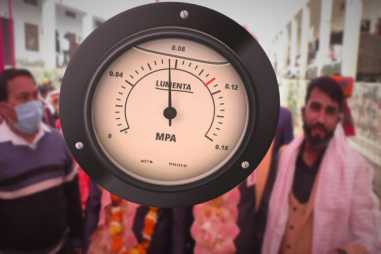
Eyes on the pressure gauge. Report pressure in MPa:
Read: 0.075 MPa
